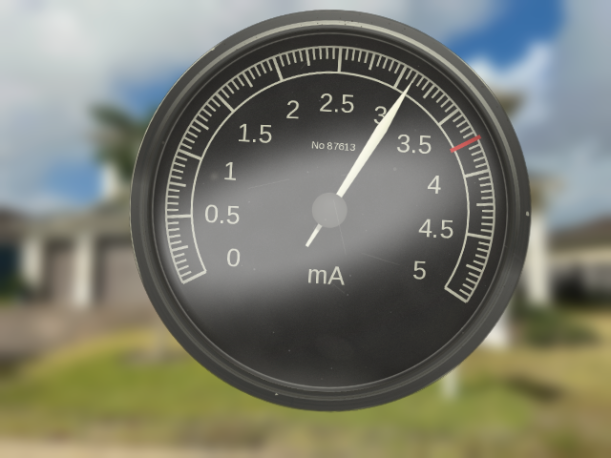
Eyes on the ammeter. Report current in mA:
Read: 3.1 mA
